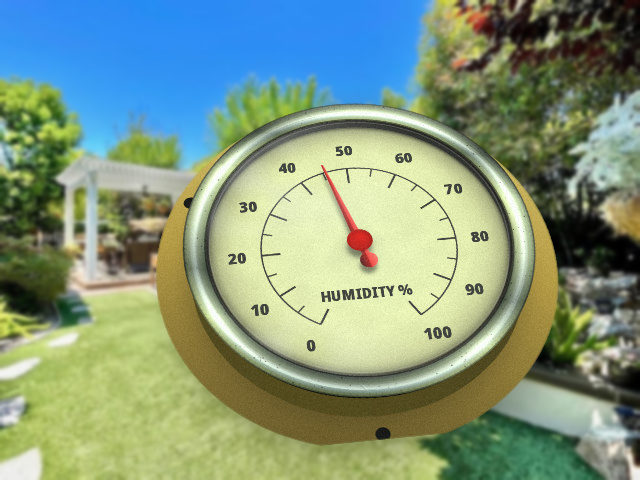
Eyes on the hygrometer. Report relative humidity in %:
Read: 45 %
